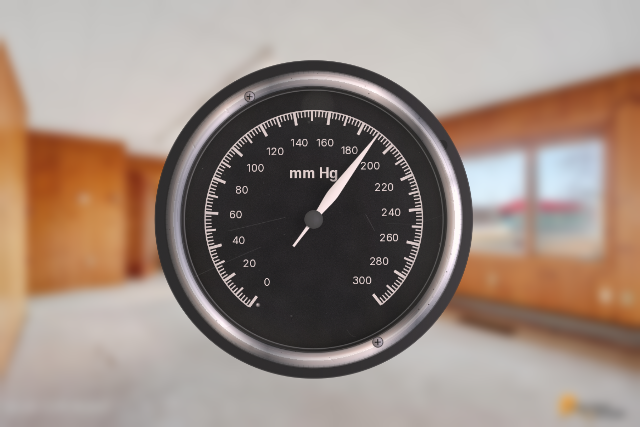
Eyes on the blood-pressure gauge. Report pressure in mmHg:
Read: 190 mmHg
